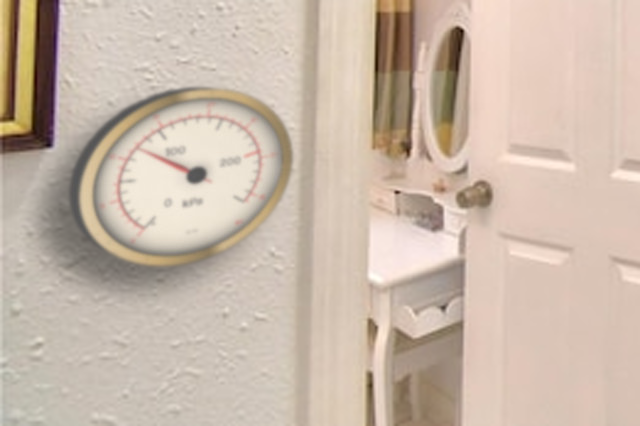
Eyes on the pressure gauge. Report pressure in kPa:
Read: 80 kPa
